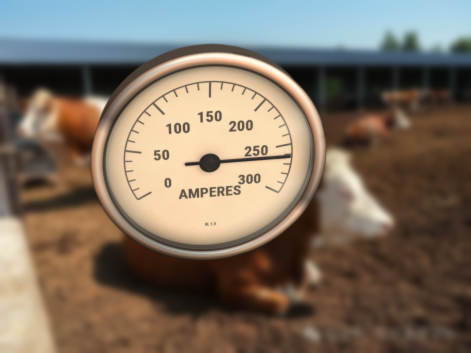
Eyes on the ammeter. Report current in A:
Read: 260 A
